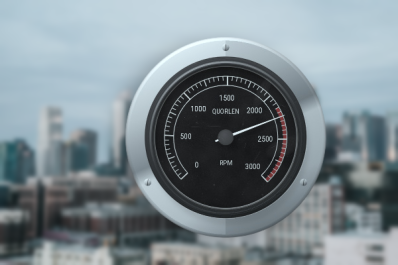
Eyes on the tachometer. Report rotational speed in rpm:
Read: 2250 rpm
